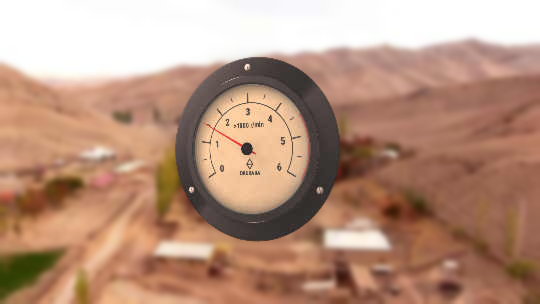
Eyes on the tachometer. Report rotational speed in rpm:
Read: 1500 rpm
